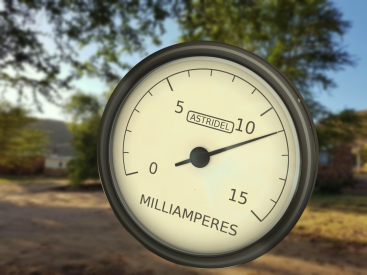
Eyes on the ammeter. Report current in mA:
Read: 11 mA
